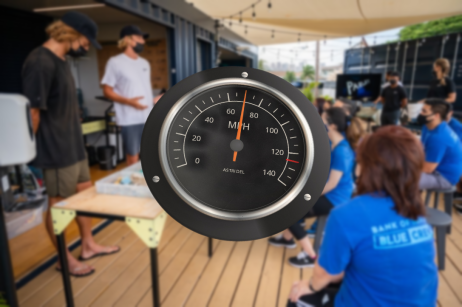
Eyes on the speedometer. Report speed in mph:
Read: 70 mph
